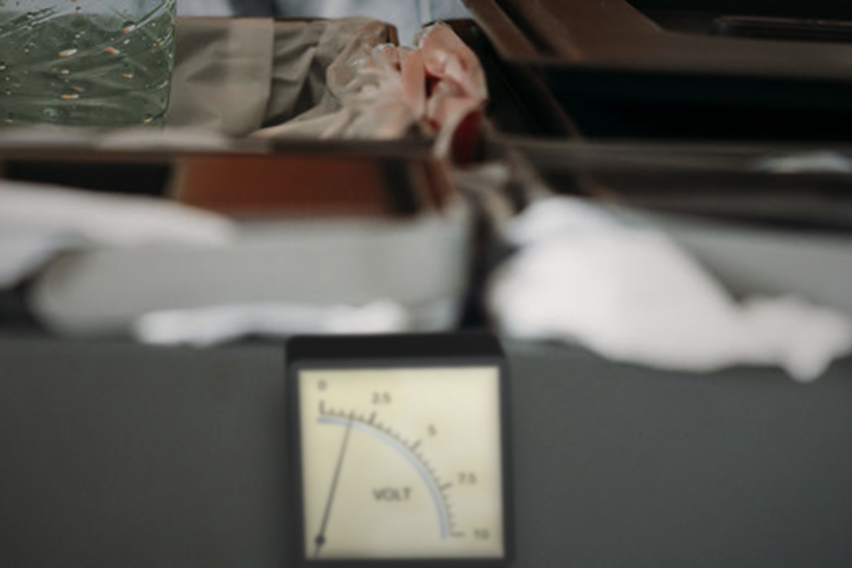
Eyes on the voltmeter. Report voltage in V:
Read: 1.5 V
